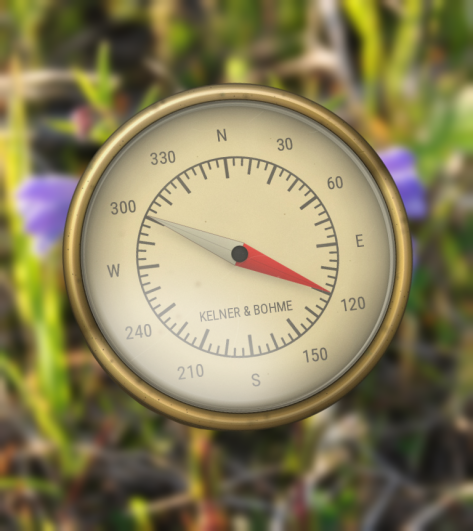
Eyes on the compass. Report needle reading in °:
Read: 120 °
